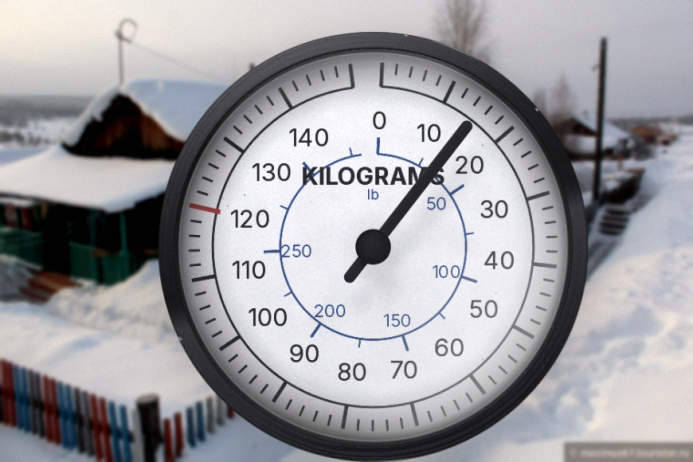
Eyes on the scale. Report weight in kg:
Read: 15 kg
